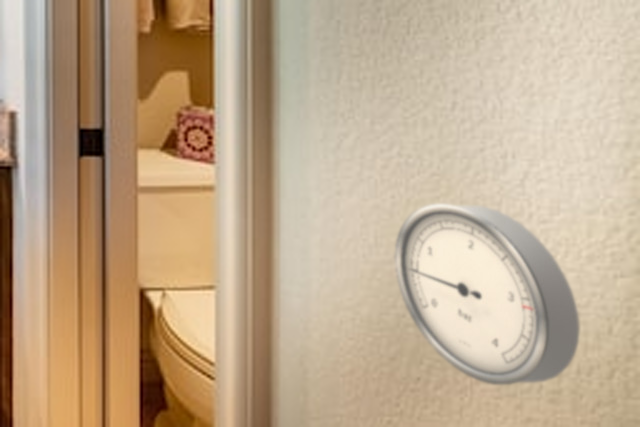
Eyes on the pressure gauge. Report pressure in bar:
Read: 0.5 bar
